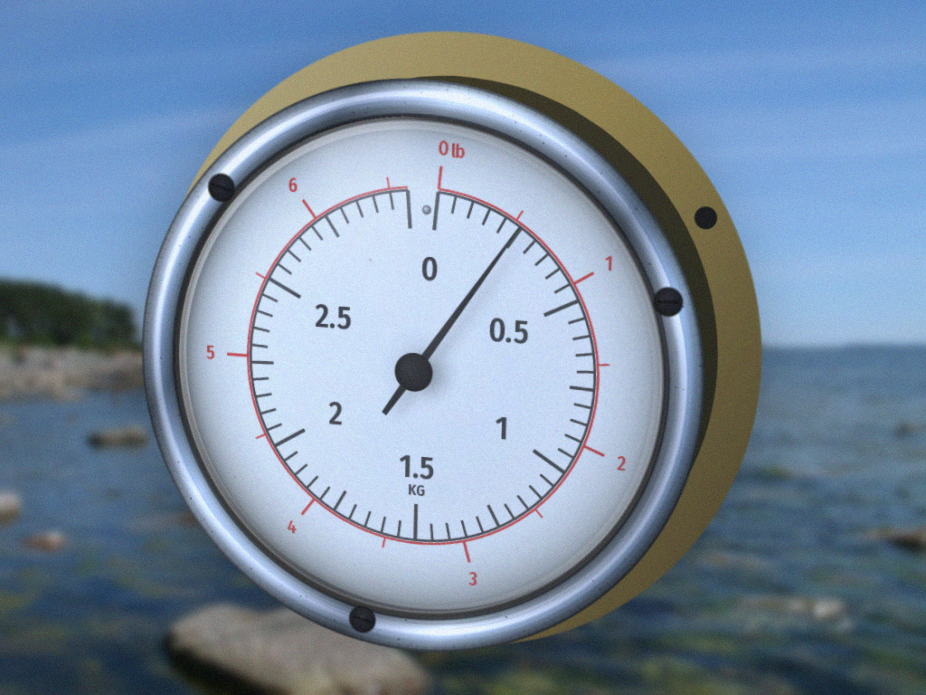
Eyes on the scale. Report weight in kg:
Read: 0.25 kg
